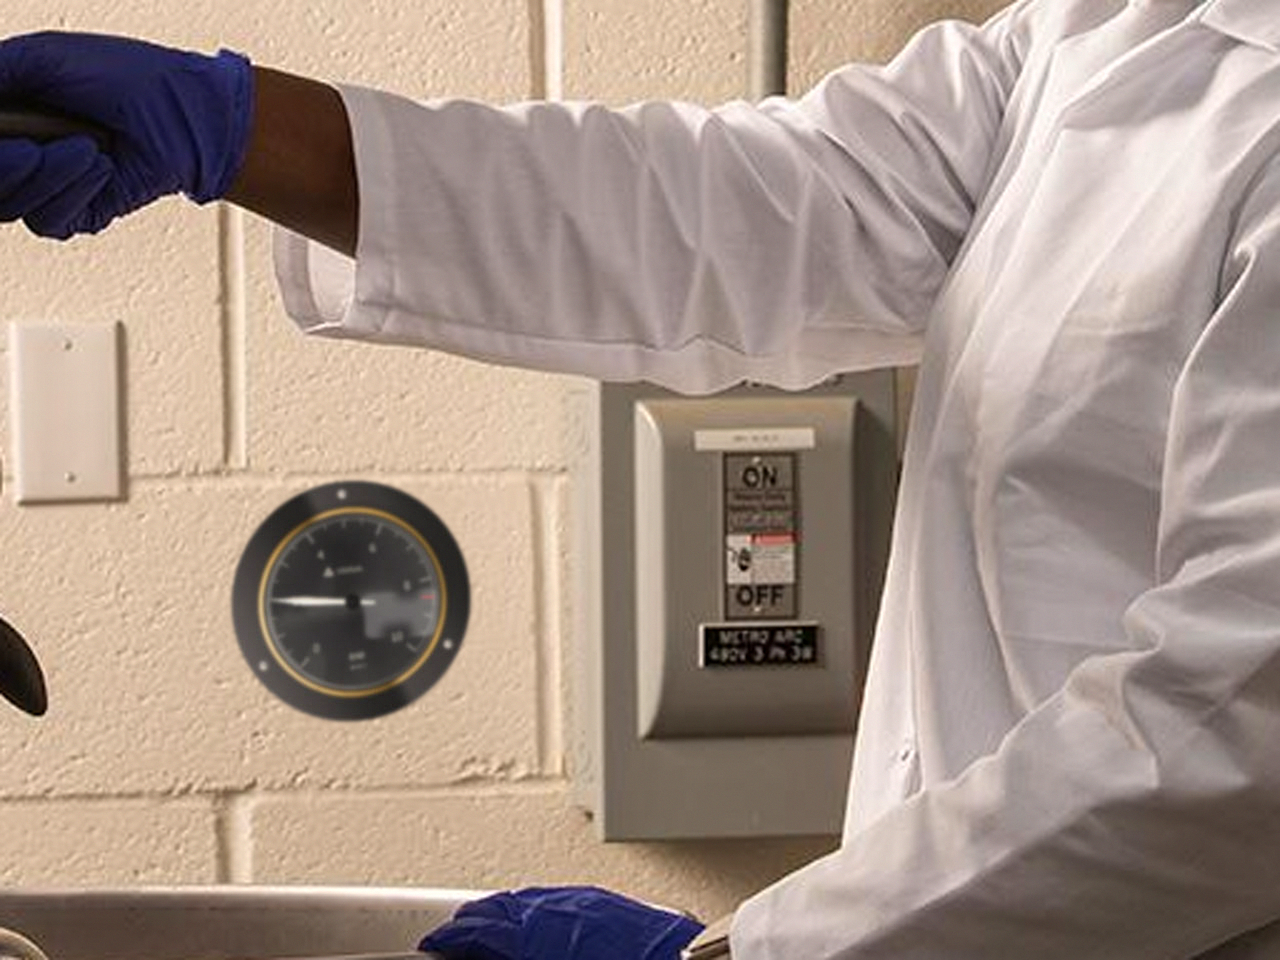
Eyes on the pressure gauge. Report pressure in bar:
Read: 2 bar
